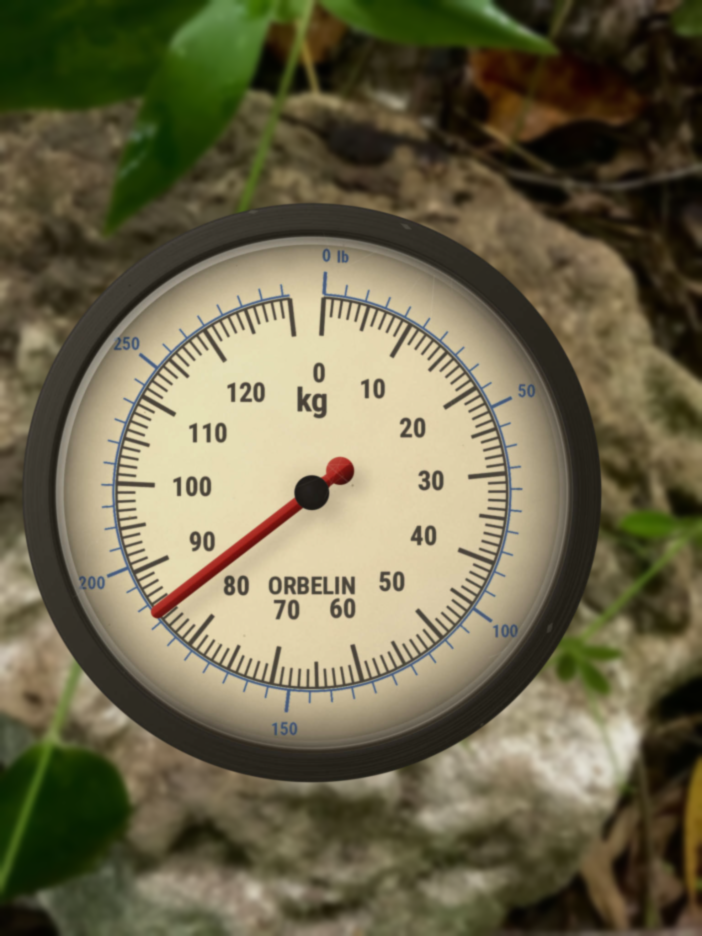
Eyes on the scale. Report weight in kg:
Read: 85 kg
